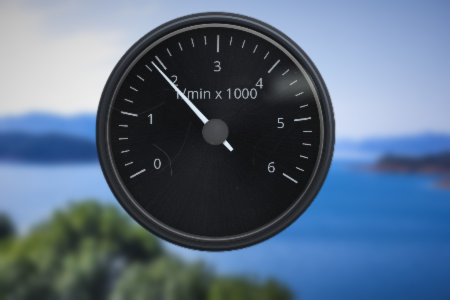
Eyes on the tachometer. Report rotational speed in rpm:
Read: 1900 rpm
